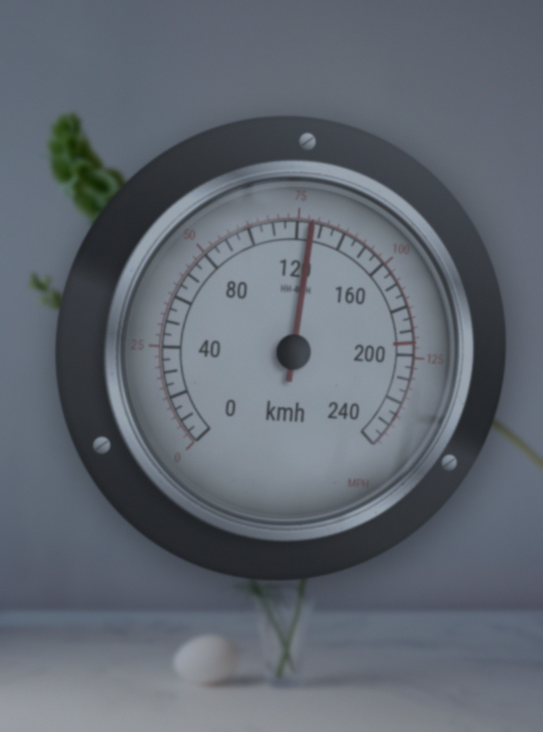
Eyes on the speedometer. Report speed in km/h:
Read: 125 km/h
